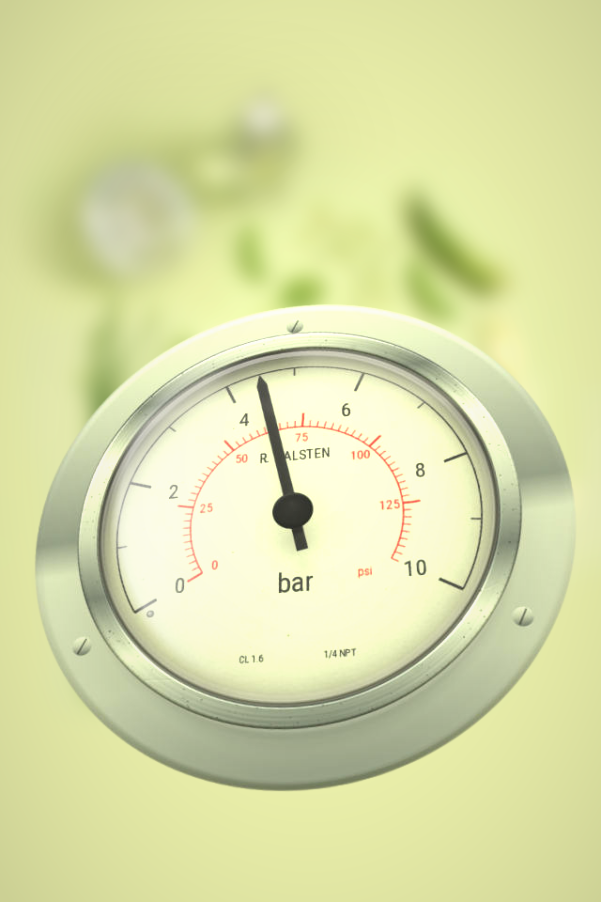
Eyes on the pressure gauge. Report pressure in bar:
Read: 4.5 bar
